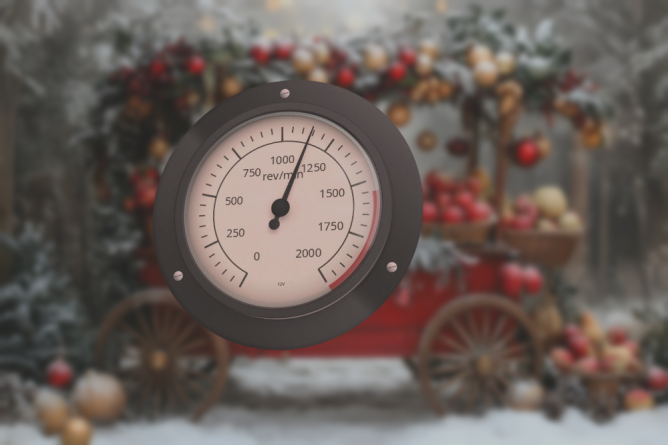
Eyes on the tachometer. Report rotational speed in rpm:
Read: 1150 rpm
